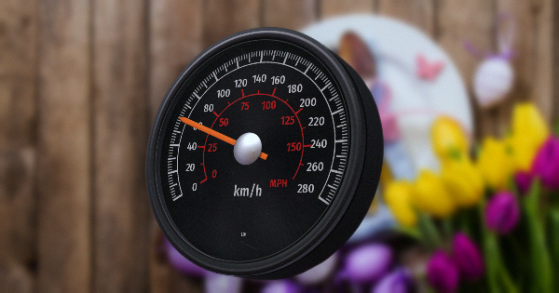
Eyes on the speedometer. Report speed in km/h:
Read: 60 km/h
